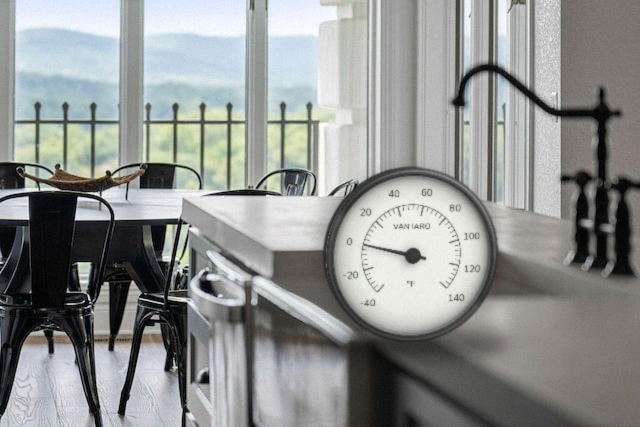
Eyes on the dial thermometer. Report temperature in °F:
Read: 0 °F
